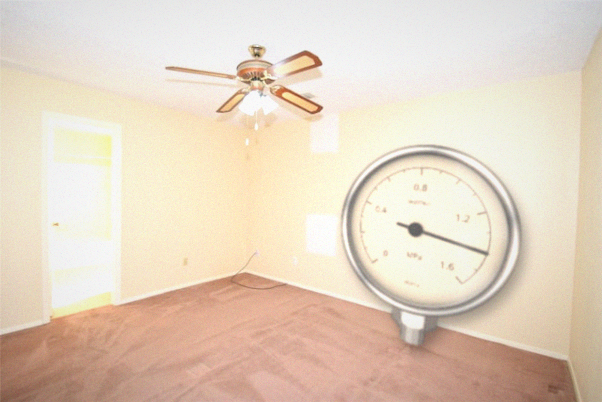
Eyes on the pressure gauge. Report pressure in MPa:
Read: 1.4 MPa
